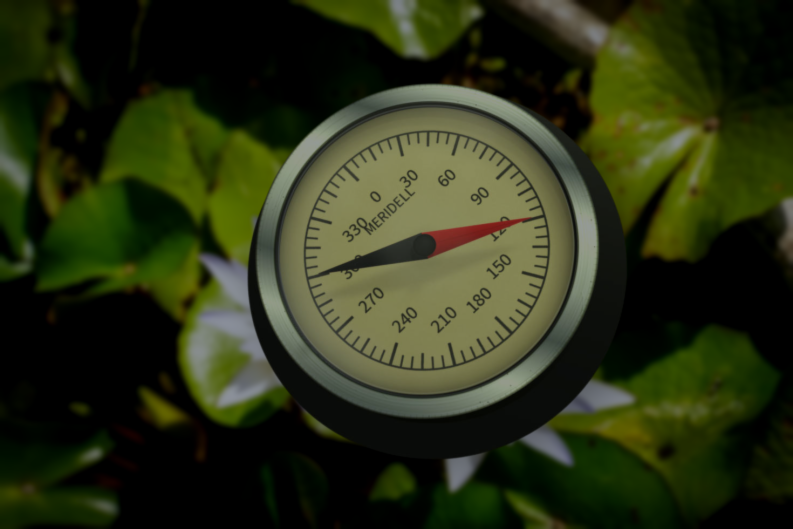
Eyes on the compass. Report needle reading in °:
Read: 120 °
